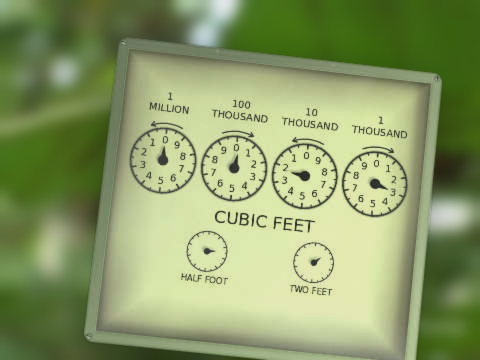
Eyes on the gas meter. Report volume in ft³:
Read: 2300 ft³
